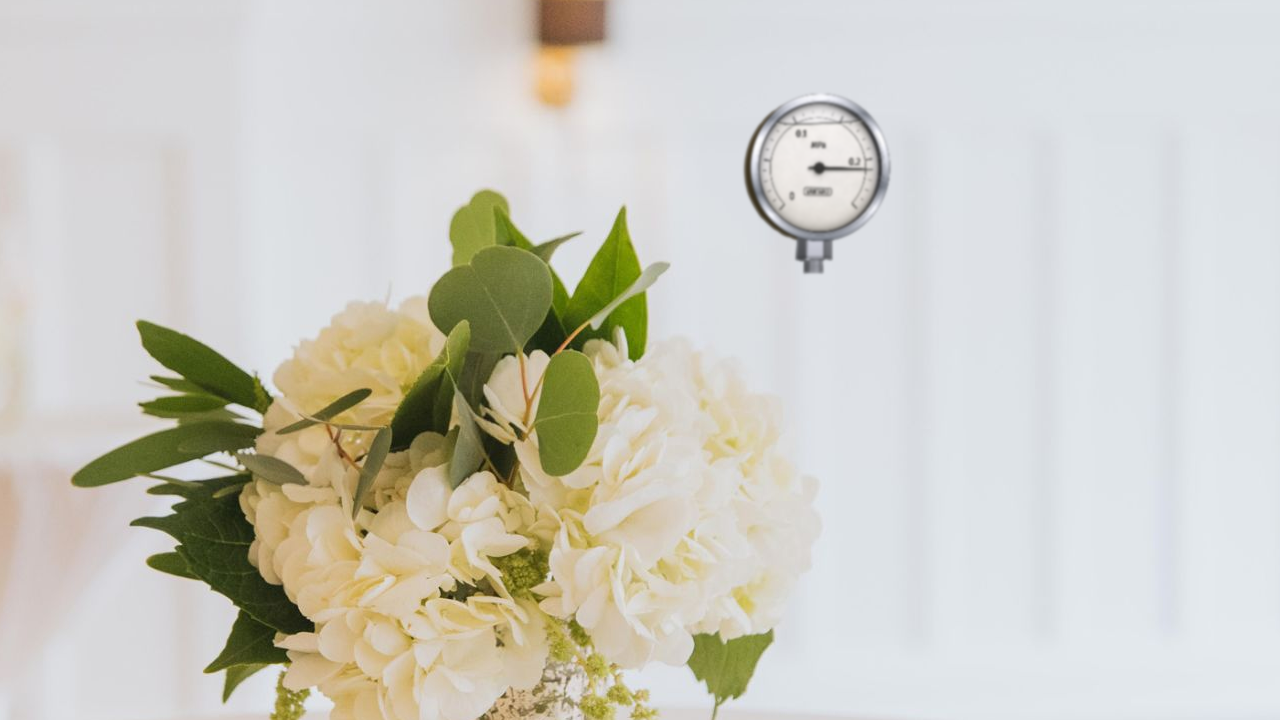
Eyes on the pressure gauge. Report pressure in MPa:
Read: 0.21 MPa
